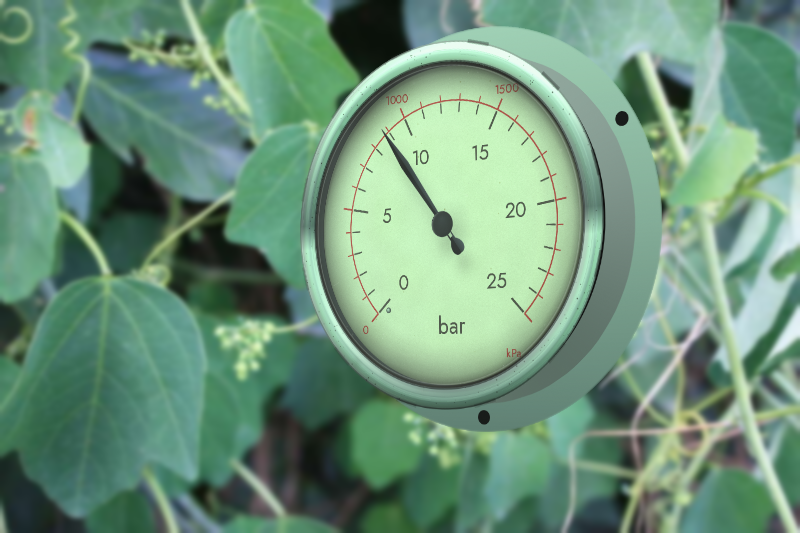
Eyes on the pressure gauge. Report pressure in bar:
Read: 9 bar
